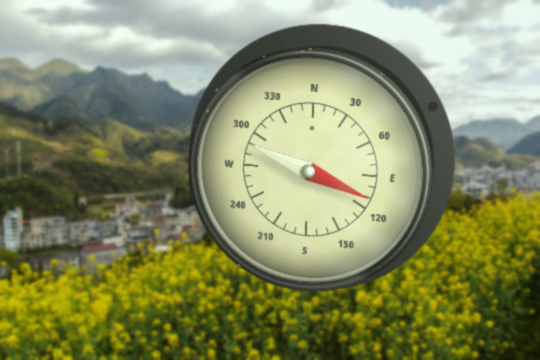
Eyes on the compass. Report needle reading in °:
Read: 110 °
